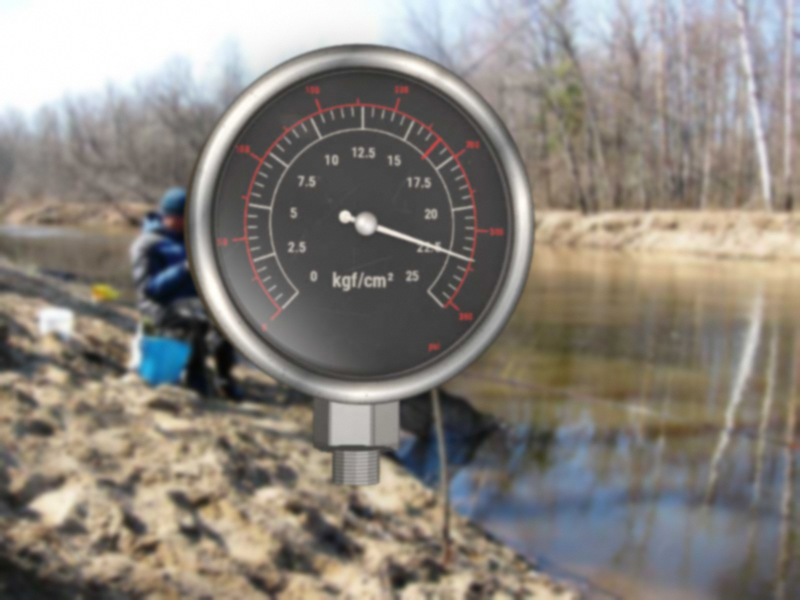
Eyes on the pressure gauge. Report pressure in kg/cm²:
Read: 22.5 kg/cm²
